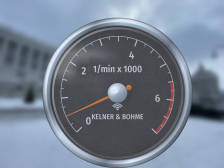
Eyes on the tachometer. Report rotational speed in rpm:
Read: 500 rpm
